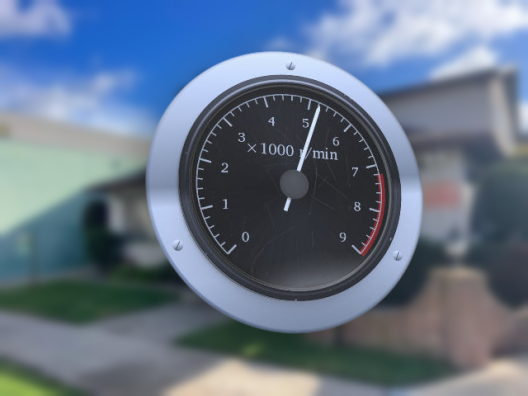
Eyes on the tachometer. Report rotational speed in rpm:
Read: 5200 rpm
